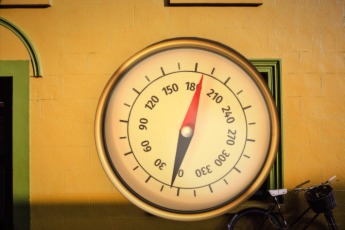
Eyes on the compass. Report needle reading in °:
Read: 187.5 °
